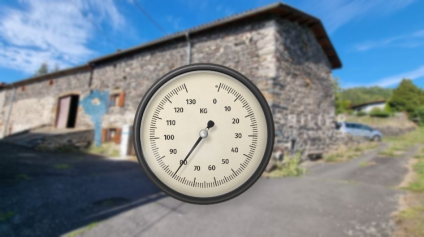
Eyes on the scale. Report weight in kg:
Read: 80 kg
